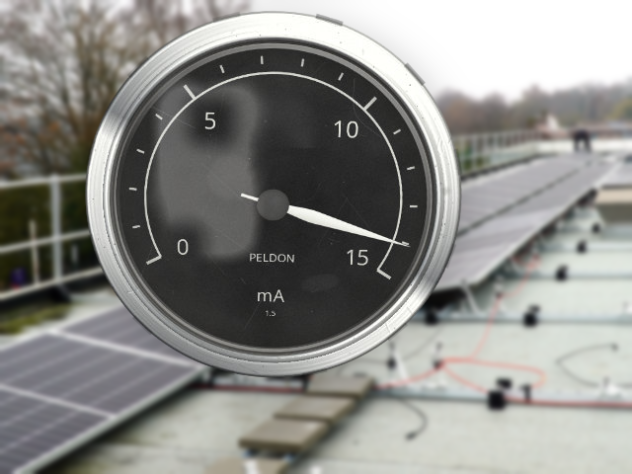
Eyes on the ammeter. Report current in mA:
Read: 14 mA
